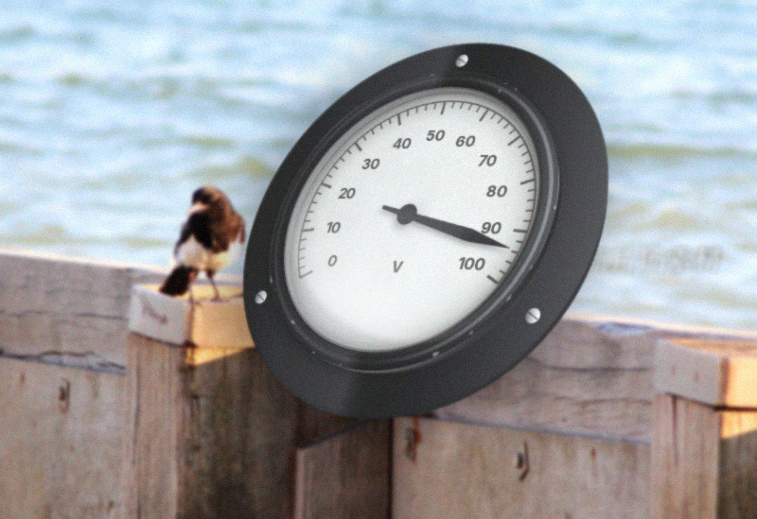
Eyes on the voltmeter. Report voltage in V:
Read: 94 V
